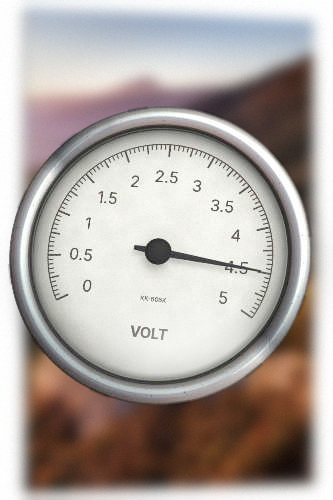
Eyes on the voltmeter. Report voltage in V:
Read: 4.5 V
